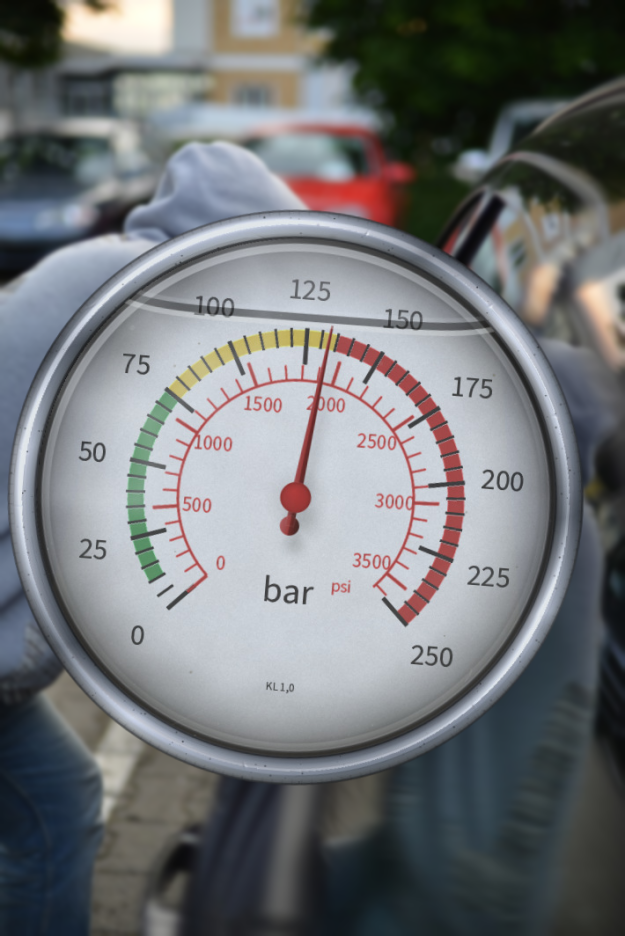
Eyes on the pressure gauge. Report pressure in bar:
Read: 132.5 bar
